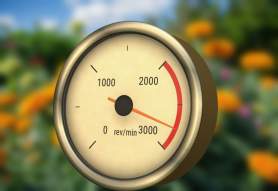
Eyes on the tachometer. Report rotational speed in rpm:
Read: 2750 rpm
